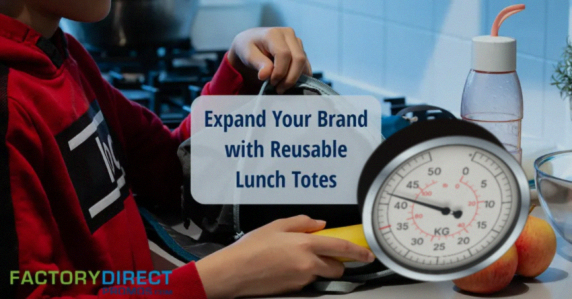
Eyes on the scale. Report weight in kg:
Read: 42 kg
